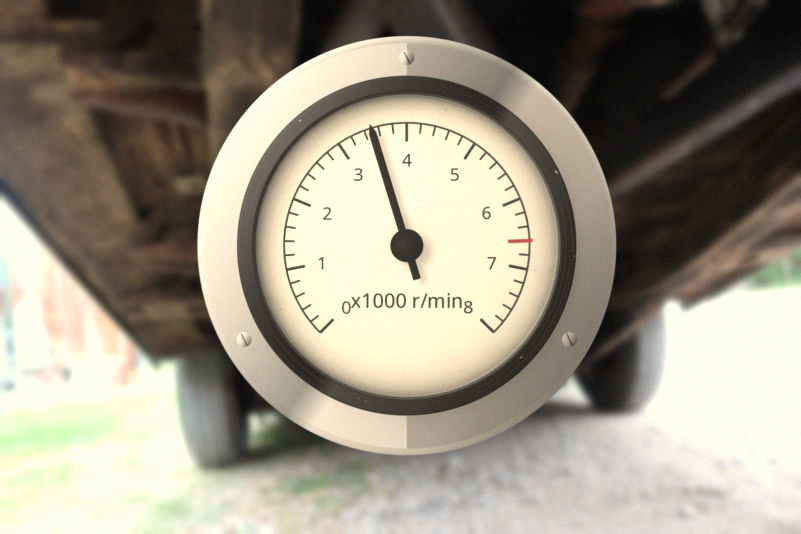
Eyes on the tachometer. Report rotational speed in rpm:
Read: 3500 rpm
